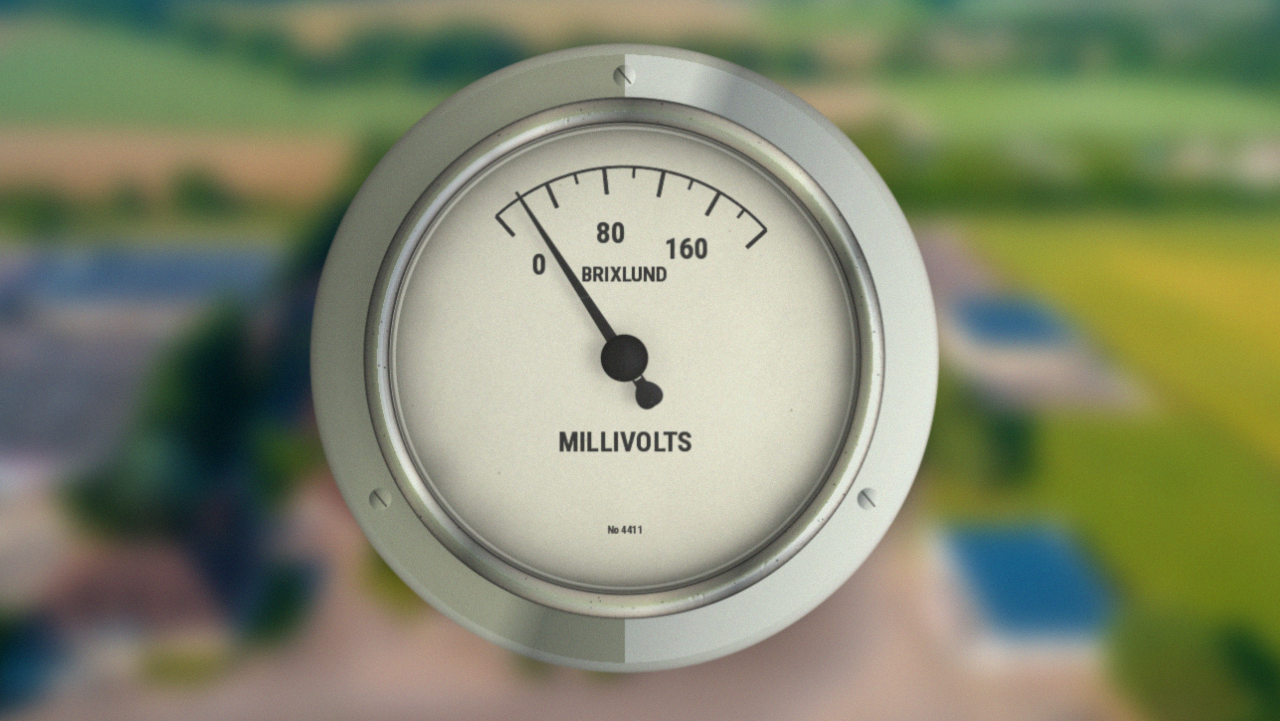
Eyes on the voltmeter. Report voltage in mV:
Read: 20 mV
